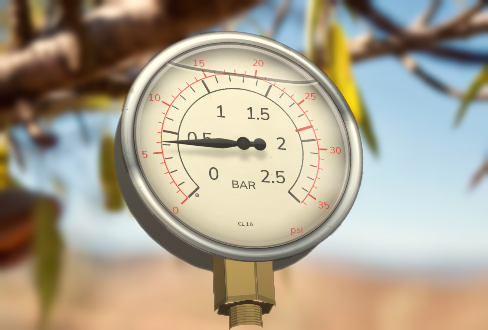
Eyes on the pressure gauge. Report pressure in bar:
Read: 0.4 bar
